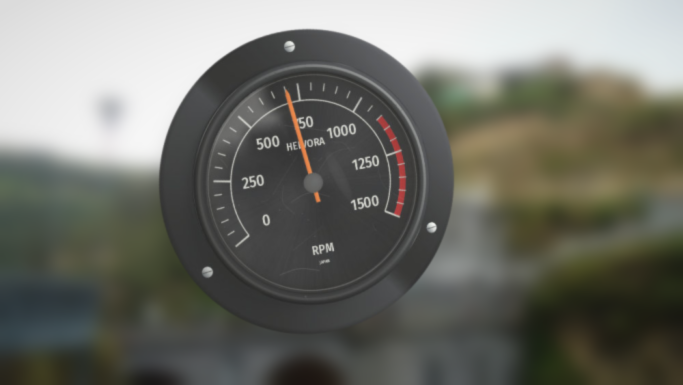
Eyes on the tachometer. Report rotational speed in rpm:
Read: 700 rpm
